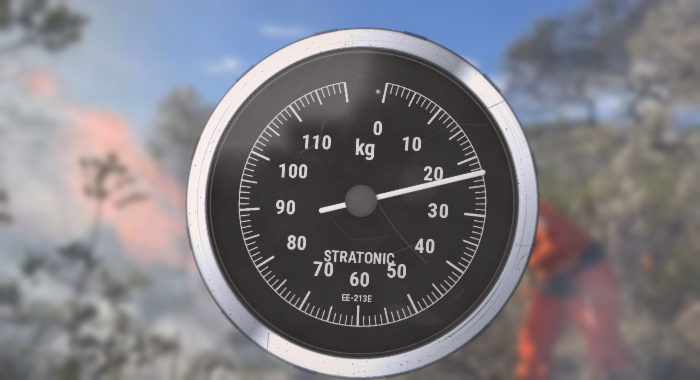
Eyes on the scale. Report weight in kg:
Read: 23 kg
